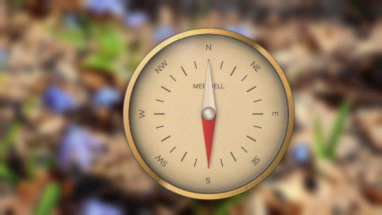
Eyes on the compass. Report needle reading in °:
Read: 180 °
